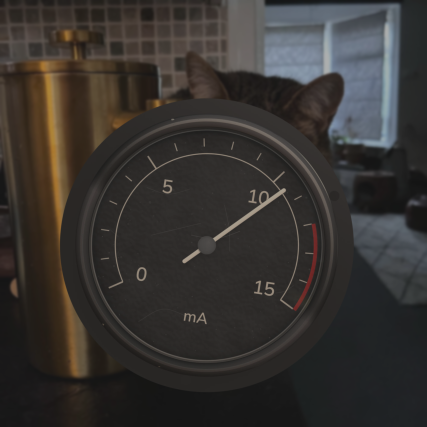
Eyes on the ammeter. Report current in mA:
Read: 10.5 mA
